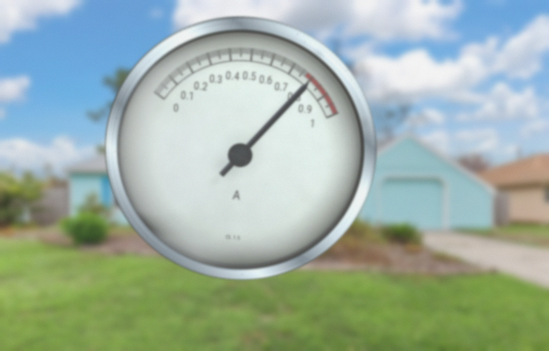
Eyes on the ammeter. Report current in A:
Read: 0.8 A
